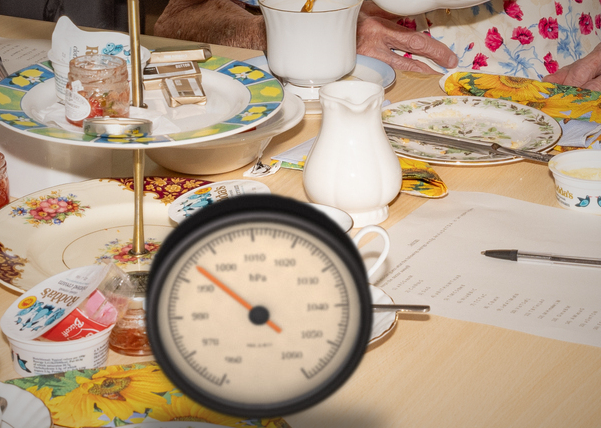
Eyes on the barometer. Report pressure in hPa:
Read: 995 hPa
